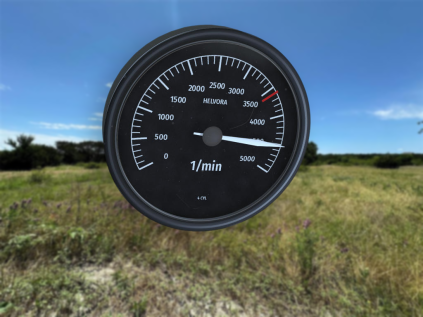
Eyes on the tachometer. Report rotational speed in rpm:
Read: 4500 rpm
